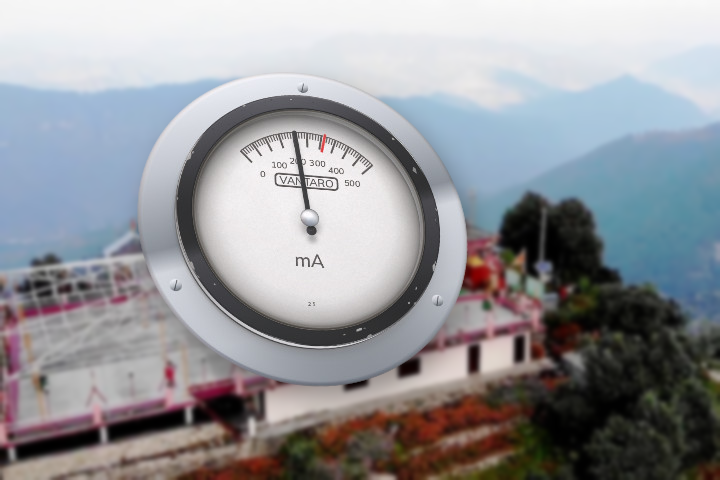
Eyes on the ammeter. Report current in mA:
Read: 200 mA
